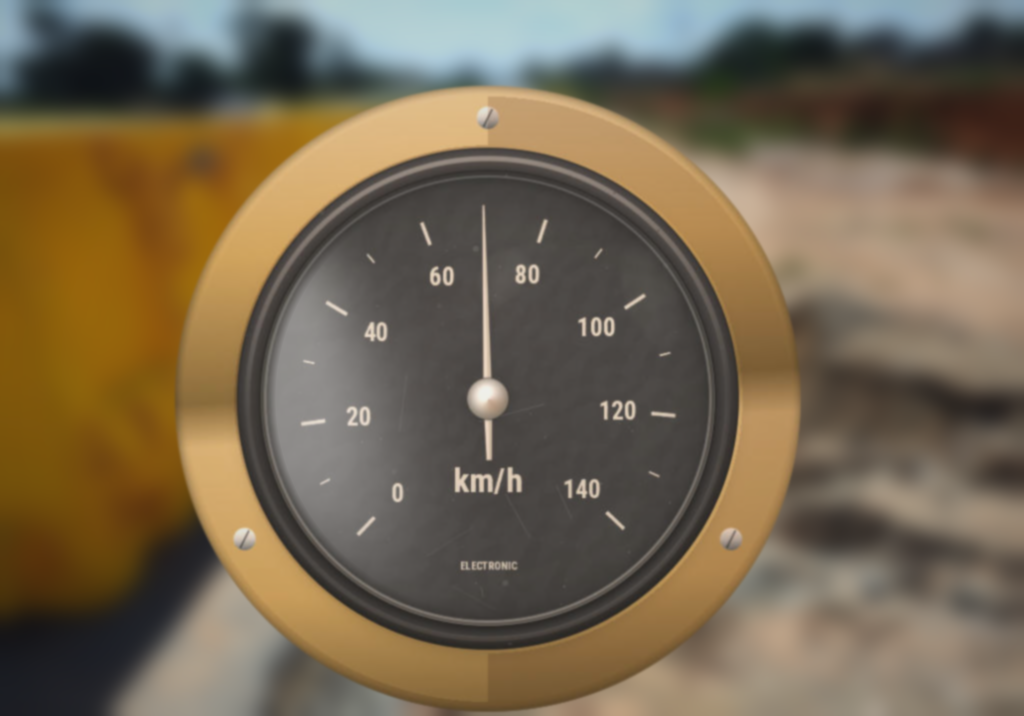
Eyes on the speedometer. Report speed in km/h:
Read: 70 km/h
